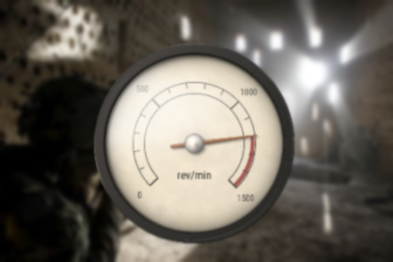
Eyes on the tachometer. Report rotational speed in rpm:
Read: 1200 rpm
